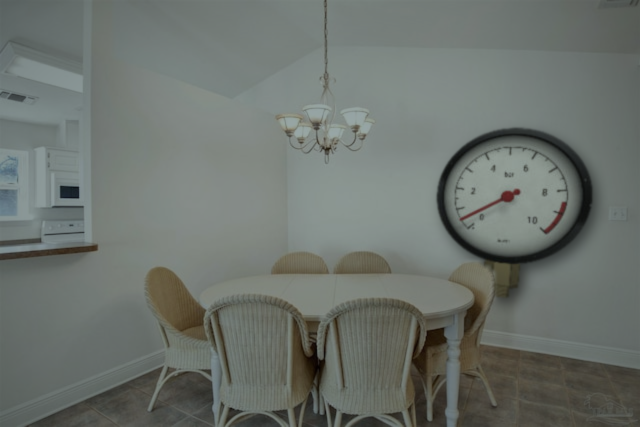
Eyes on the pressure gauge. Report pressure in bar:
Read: 0.5 bar
